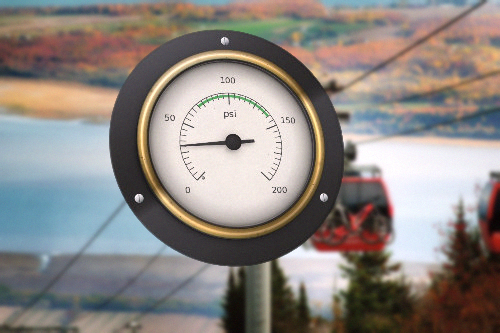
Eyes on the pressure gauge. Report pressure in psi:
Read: 30 psi
